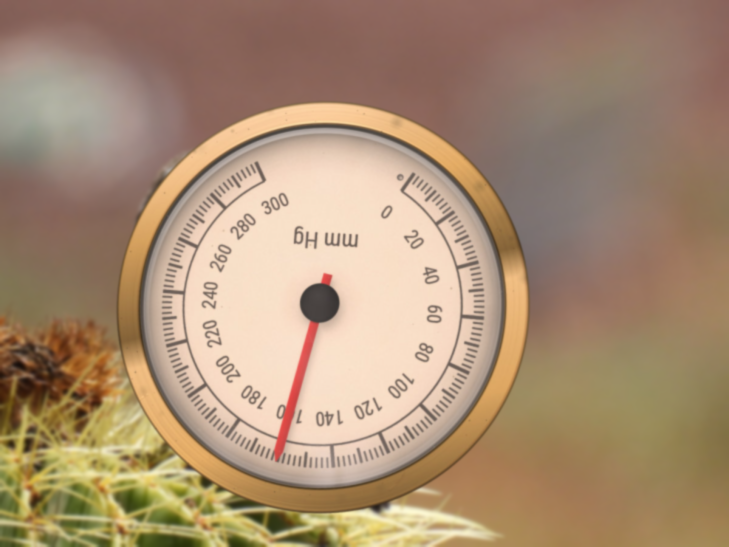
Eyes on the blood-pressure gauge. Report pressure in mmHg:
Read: 160 mmHg
